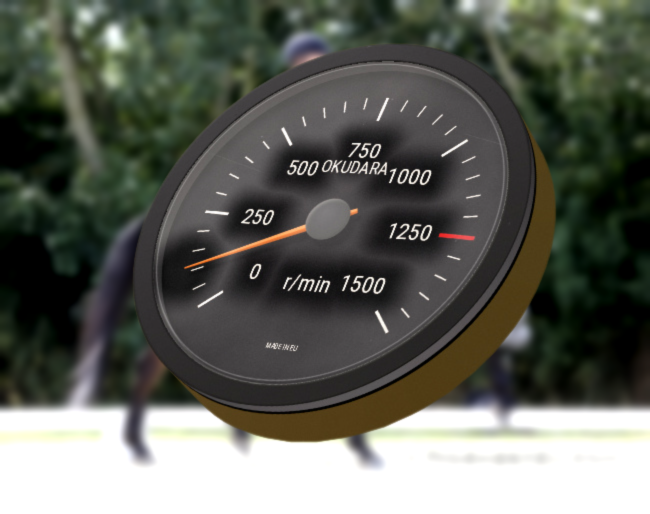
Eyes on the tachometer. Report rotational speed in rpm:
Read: 100 rpm
